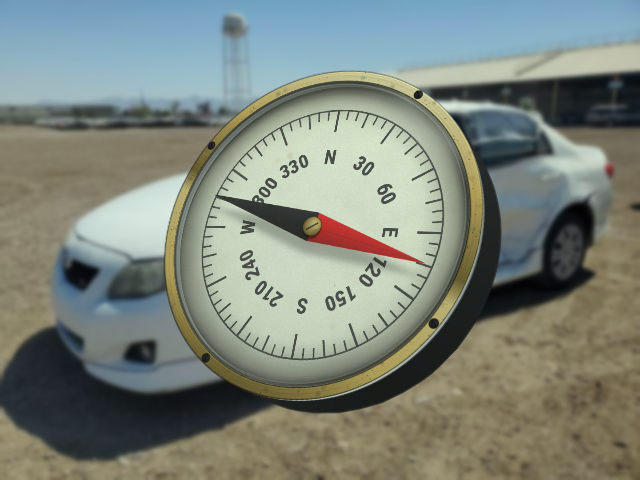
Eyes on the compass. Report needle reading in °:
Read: 105 °
